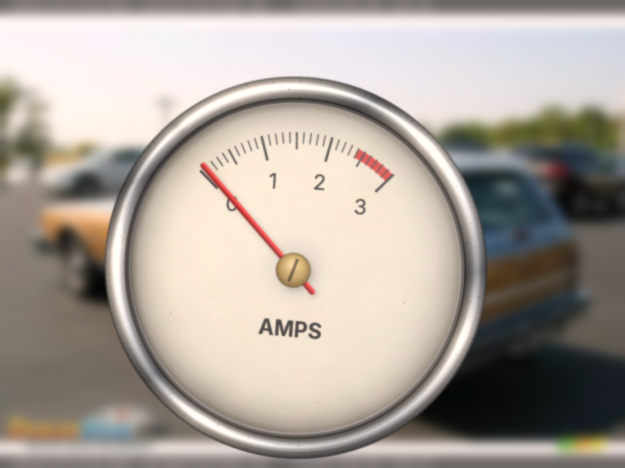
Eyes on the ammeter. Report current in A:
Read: 0.1 A
